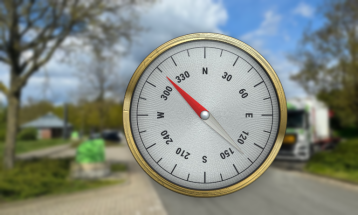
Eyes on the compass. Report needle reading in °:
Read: 315 °
